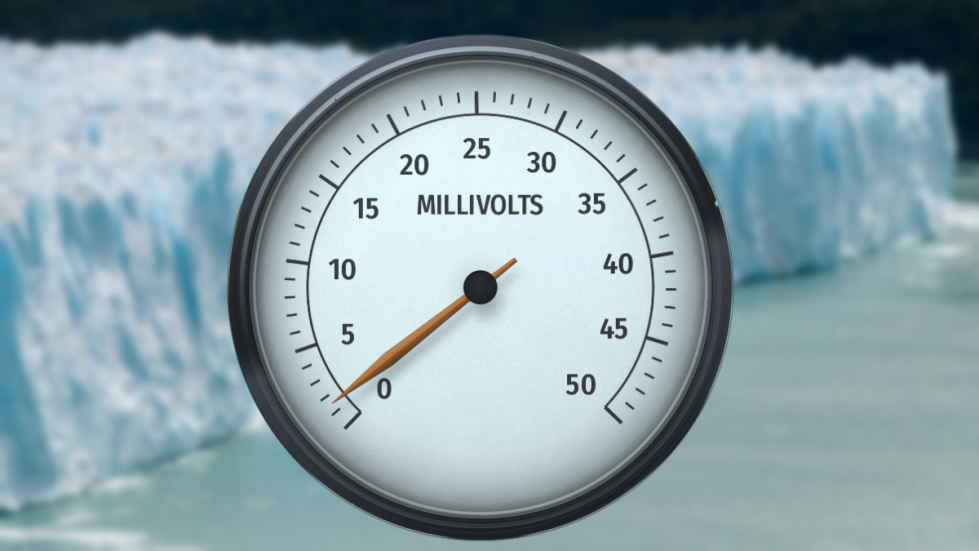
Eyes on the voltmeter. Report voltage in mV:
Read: 1.5 mV
